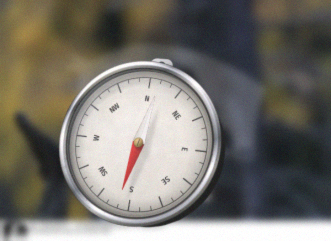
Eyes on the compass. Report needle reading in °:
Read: 190 °
